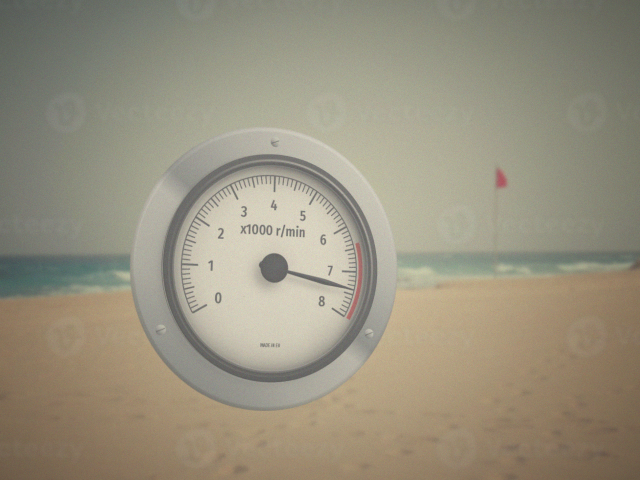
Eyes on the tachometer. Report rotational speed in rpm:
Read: 7400 rpm
